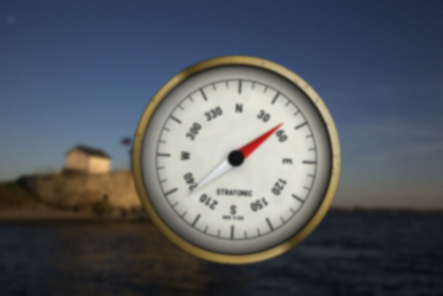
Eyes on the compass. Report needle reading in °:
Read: 50 °
